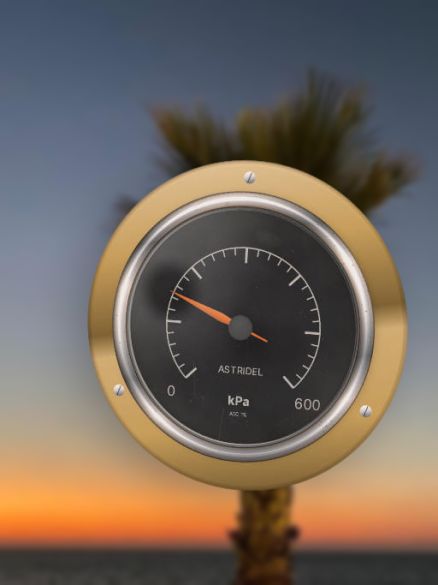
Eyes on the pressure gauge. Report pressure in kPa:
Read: 150 kPa
